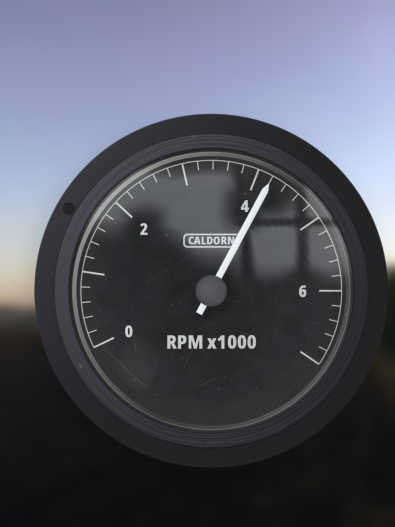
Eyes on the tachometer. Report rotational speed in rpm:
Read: 4200 rpm
